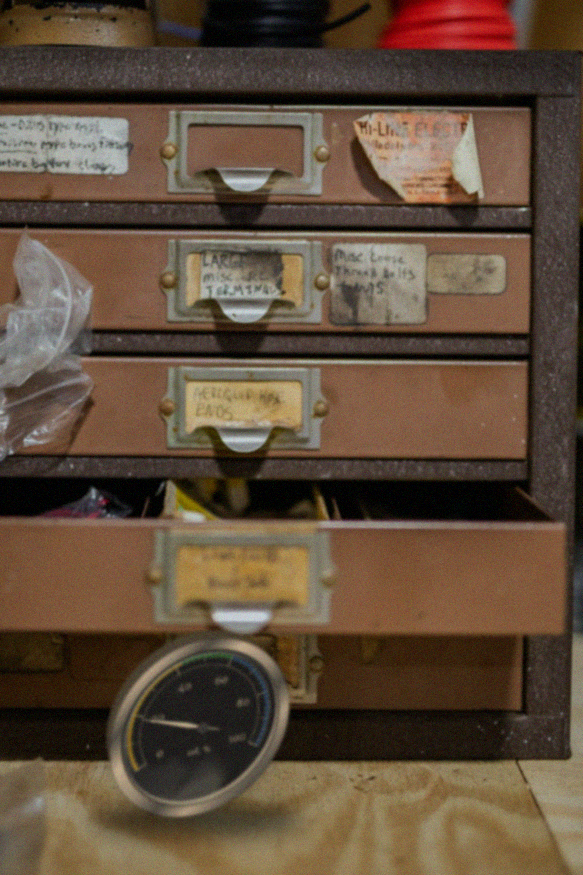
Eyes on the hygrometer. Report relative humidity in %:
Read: 20 %
